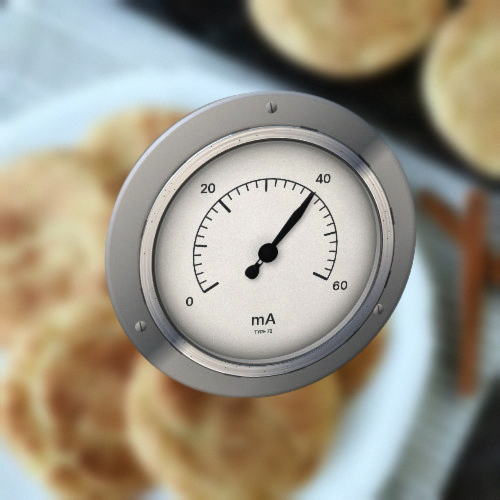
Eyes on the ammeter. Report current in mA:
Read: 40 mA
